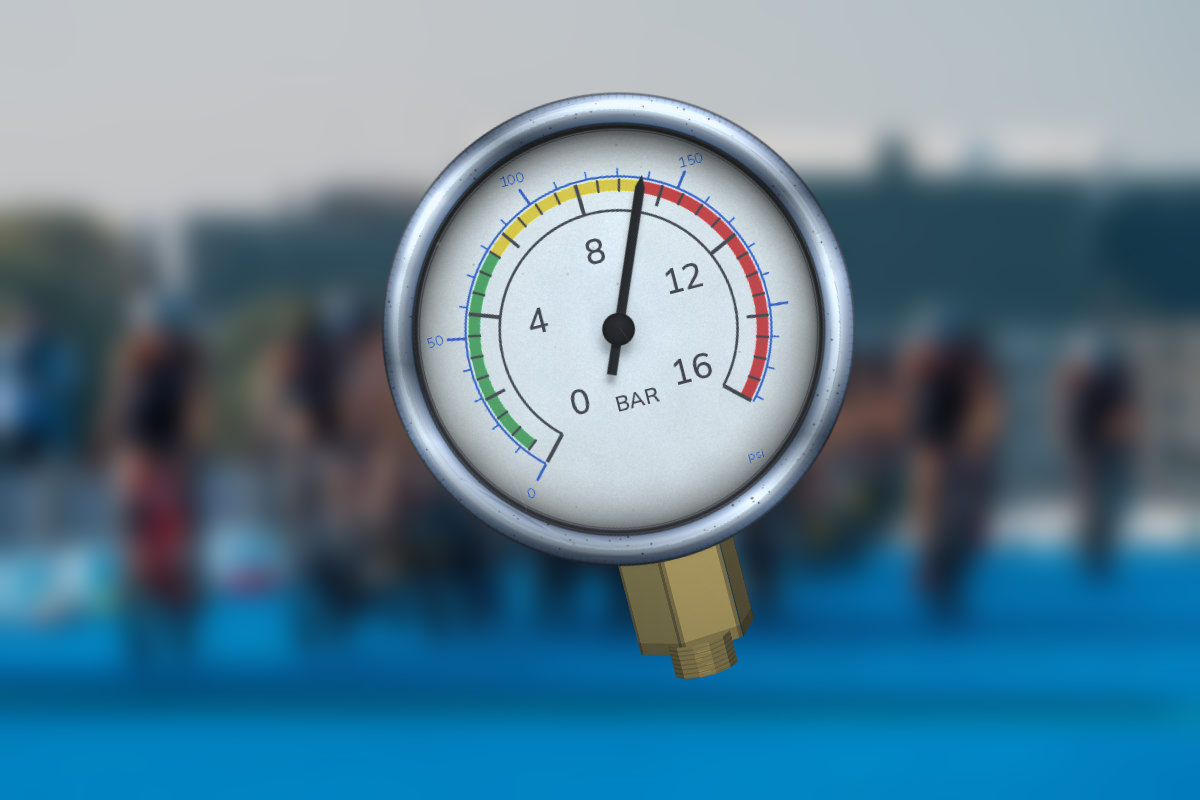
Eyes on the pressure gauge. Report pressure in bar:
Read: 9.5 bar
